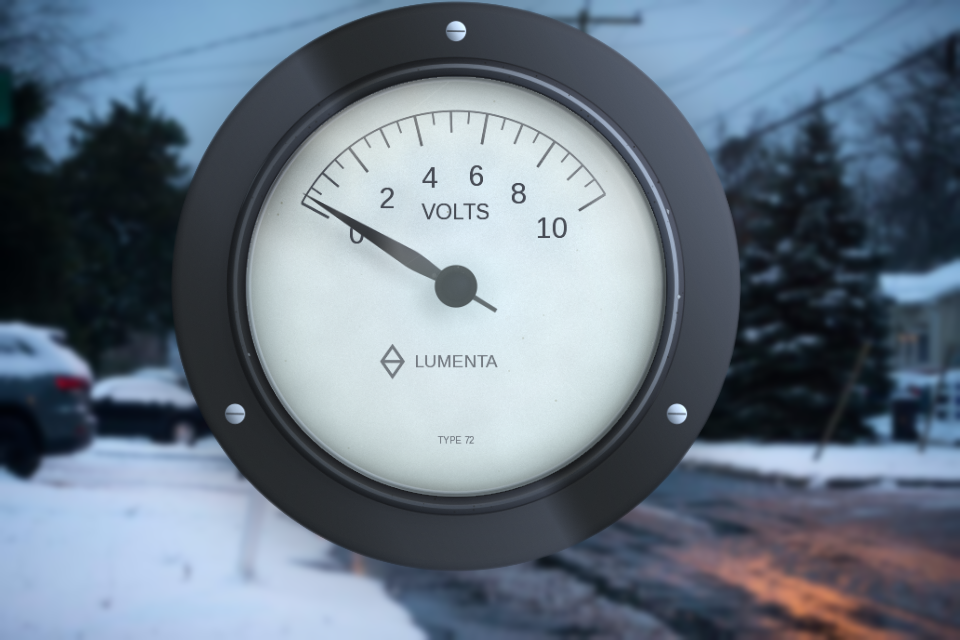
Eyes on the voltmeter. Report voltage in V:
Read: 0.25 V
